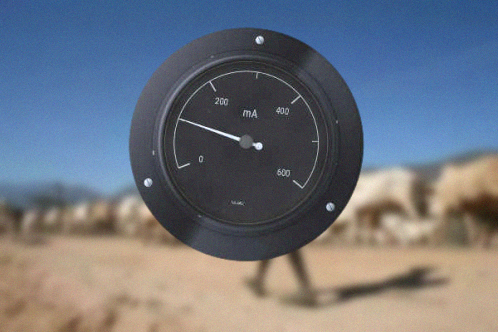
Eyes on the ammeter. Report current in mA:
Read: 100 mA
